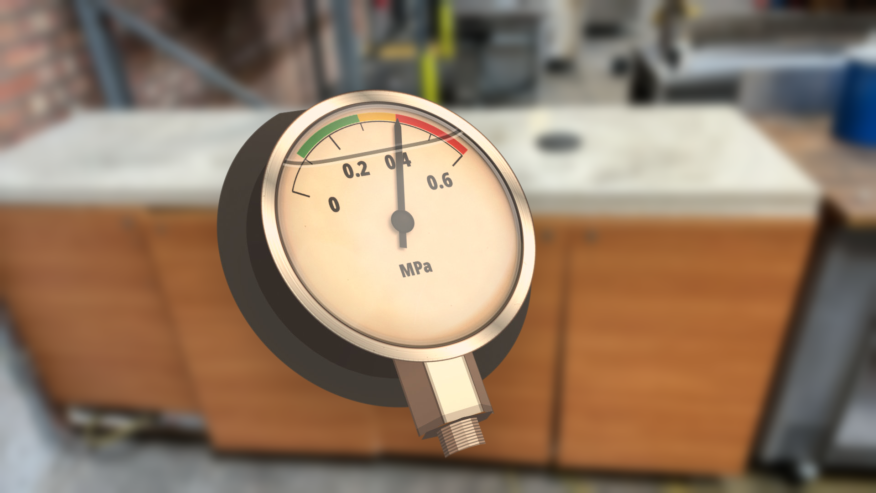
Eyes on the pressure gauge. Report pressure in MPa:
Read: 0.4 MPa
